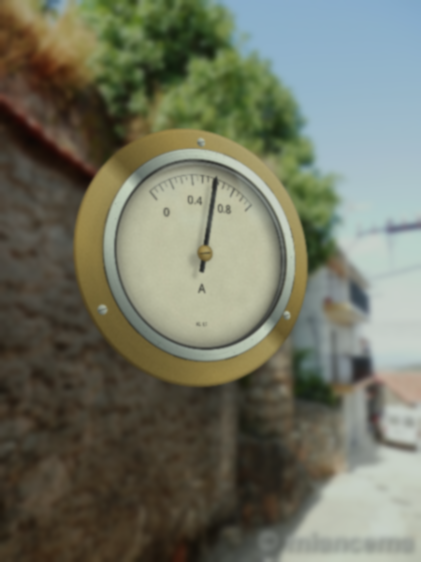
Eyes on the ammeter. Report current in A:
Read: 0.6 A
